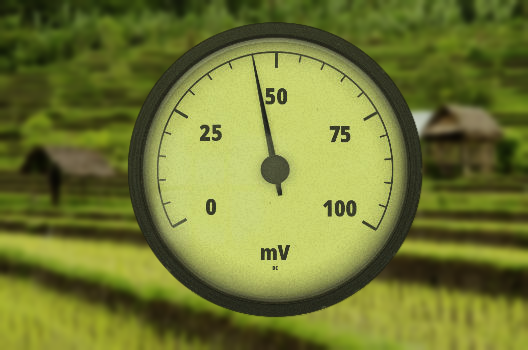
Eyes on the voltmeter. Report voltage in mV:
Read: 45 mV
